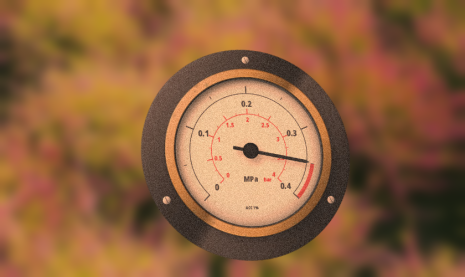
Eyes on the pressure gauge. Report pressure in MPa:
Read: 0.35 MPa
